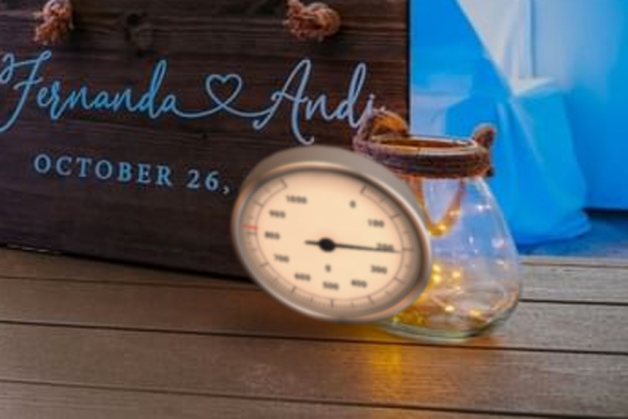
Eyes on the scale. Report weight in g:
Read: 200 g
